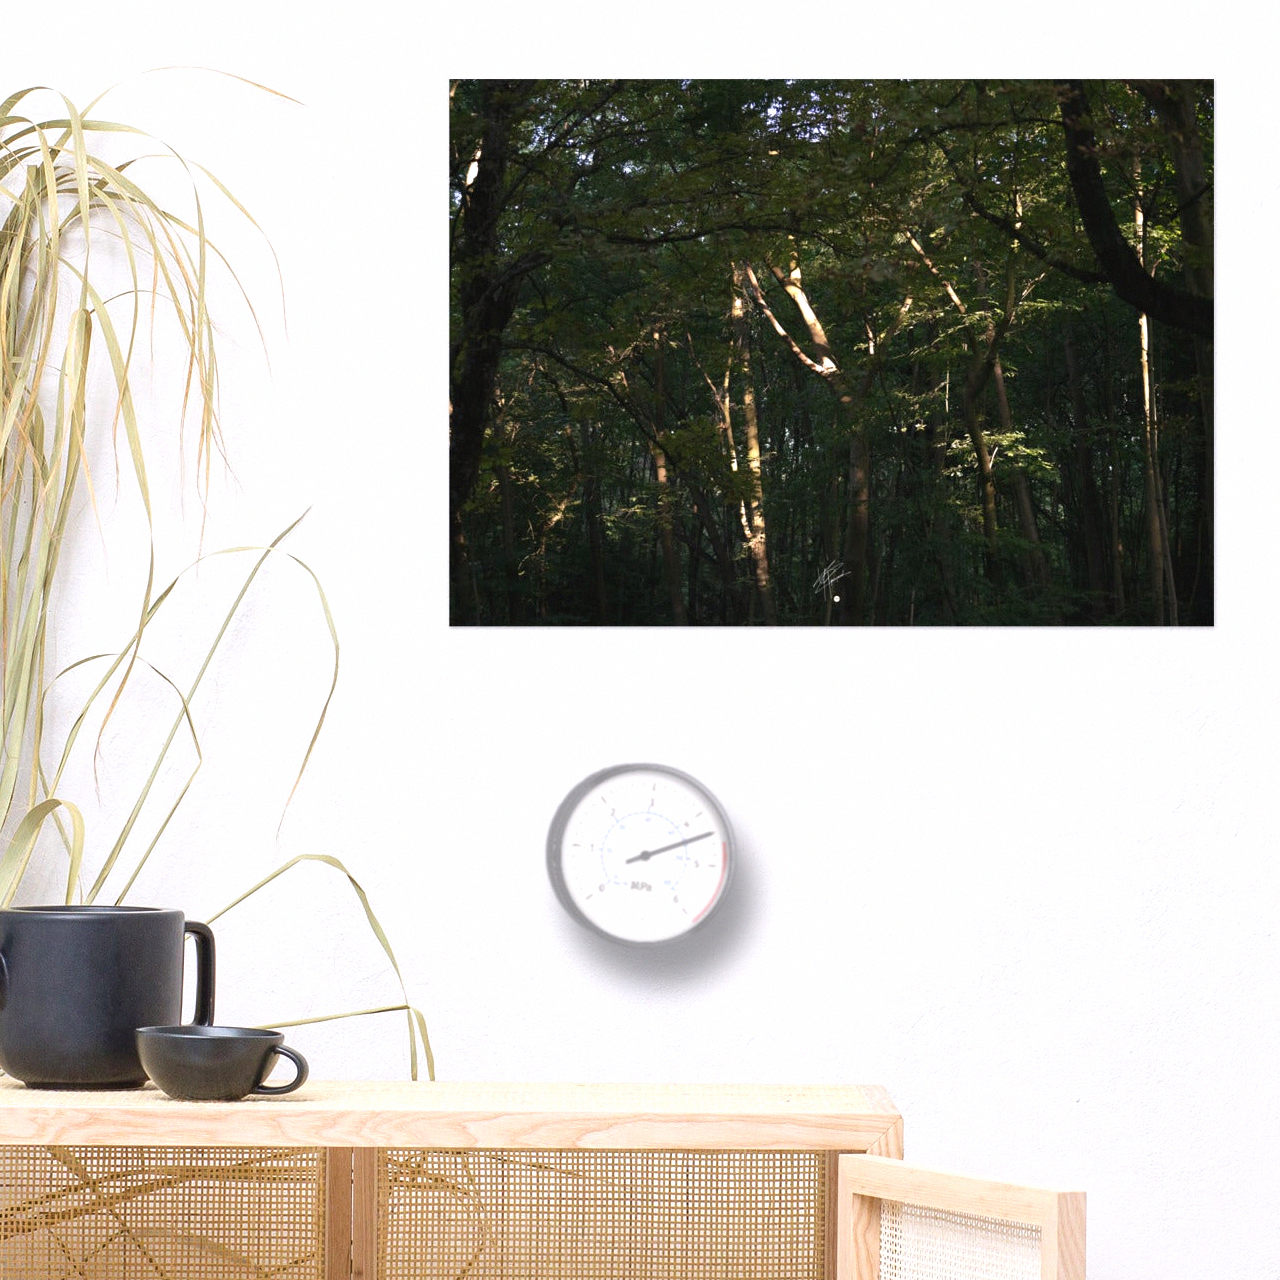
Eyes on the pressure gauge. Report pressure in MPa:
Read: 4.4 MPa
